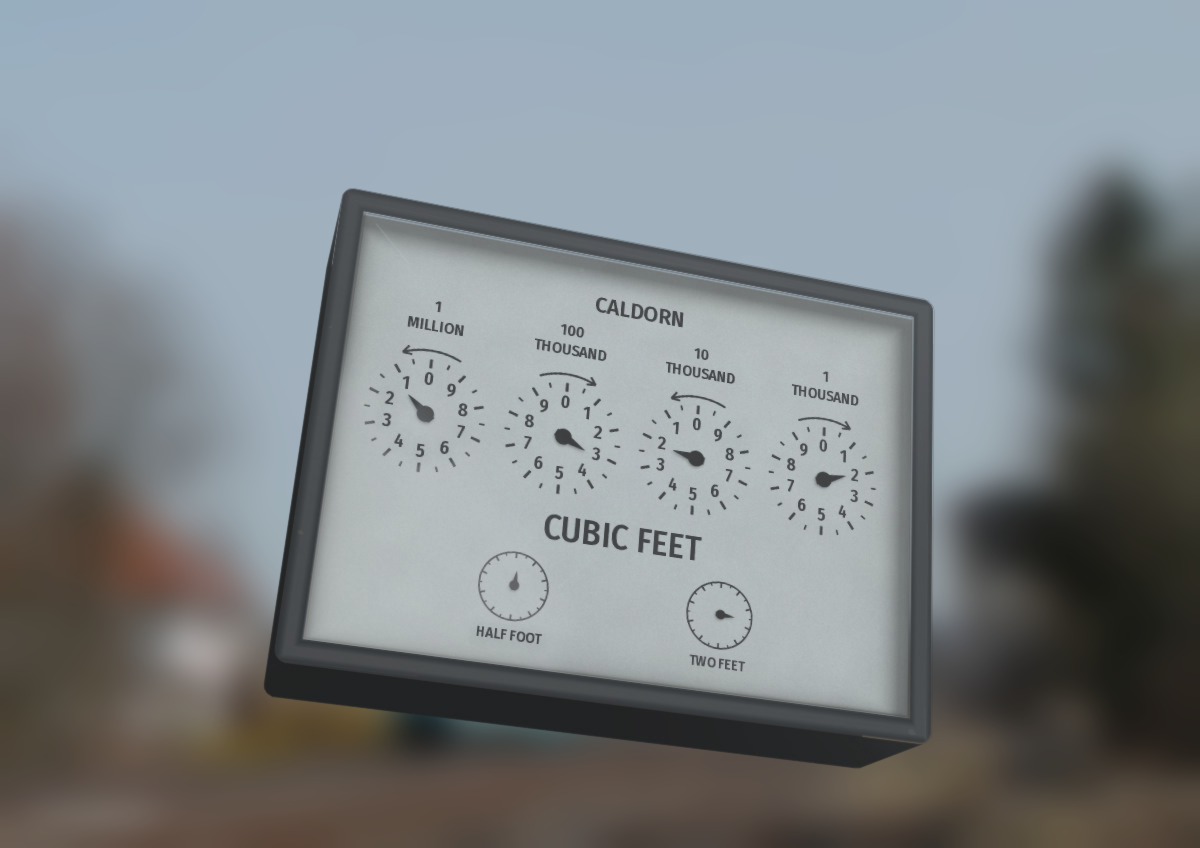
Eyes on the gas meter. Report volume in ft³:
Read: 132200 ft³
